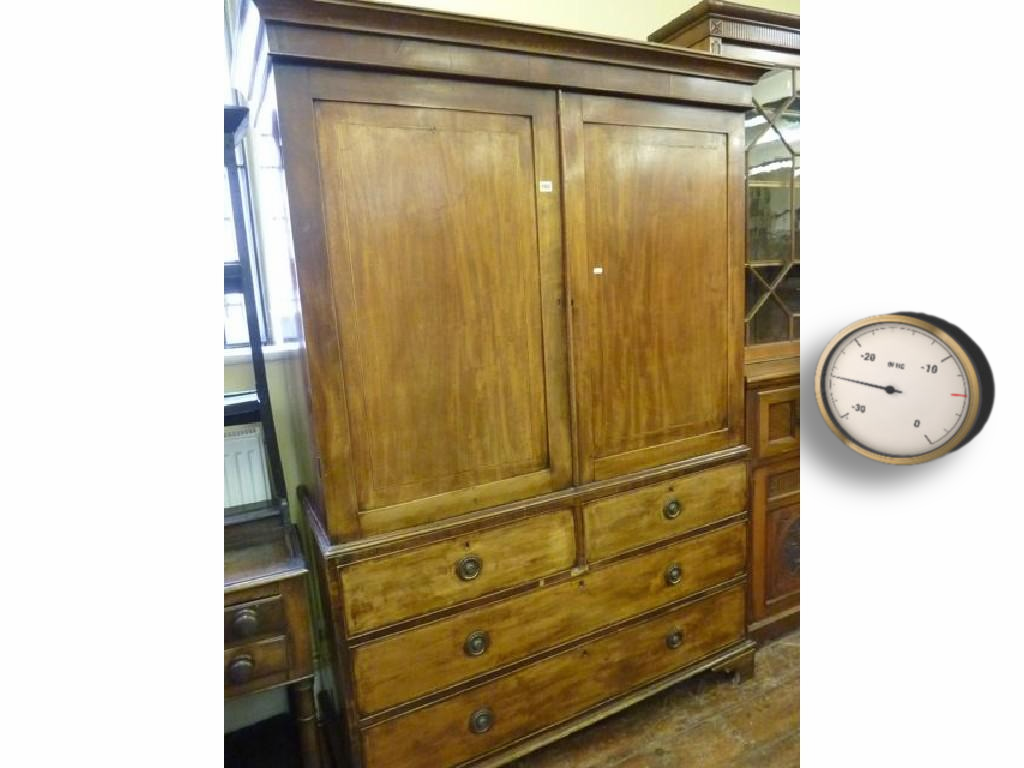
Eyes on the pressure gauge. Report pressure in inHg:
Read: -25 inHg
